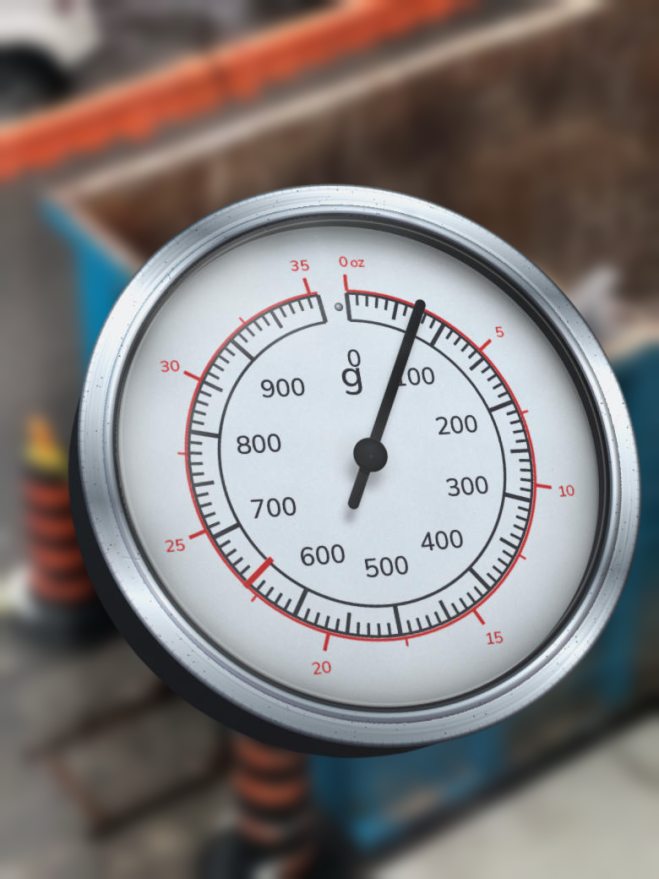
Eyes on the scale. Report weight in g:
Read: 70 g
